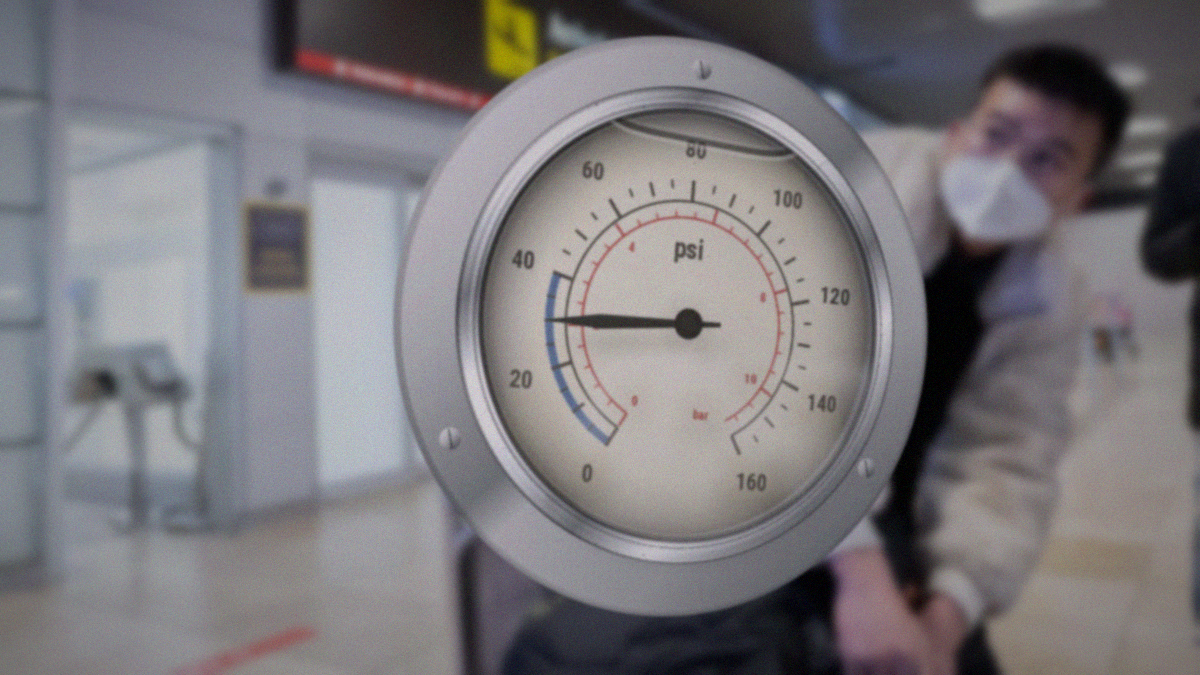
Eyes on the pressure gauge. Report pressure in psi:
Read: 30 psi
